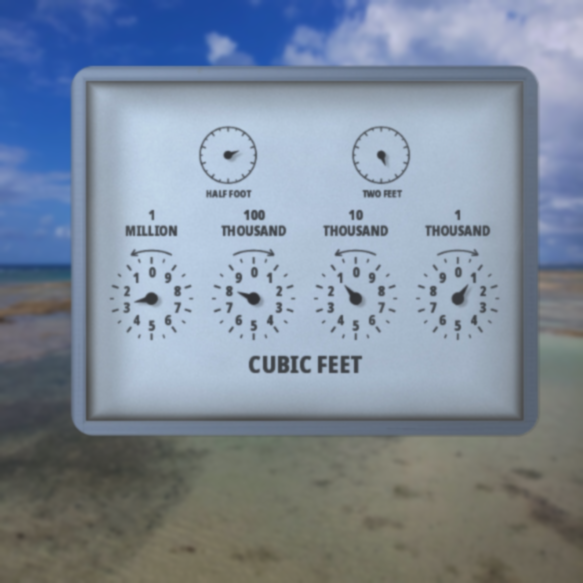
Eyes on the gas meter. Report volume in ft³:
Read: 281100 ft³
